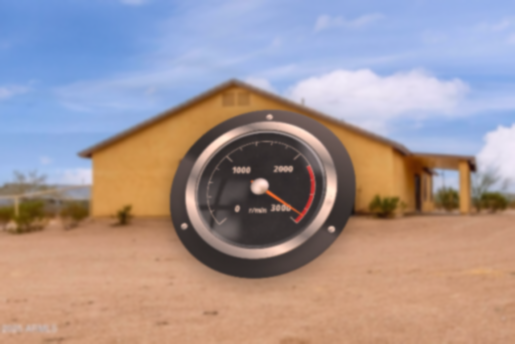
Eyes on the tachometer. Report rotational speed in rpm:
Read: 2900 rpm
